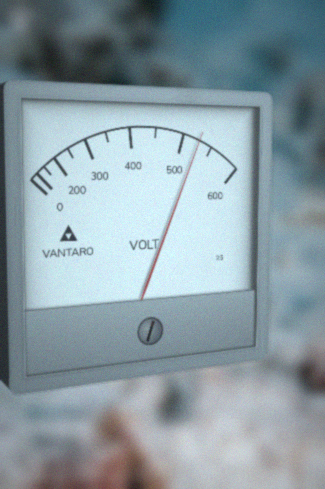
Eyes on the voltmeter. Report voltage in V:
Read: 525 V
